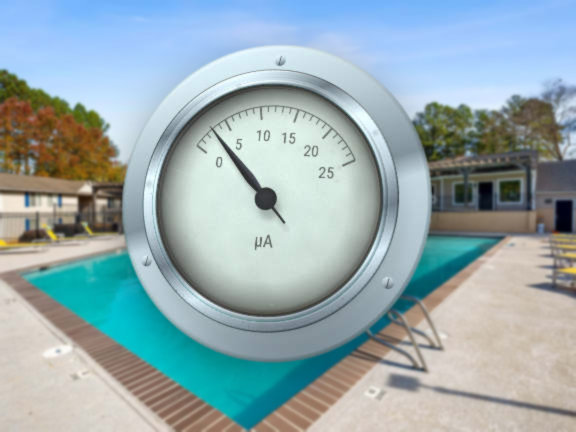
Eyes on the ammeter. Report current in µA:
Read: 3 µA
